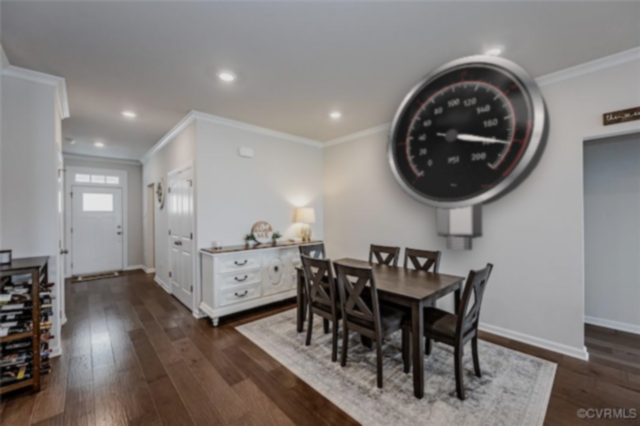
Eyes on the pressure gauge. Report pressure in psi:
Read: 180 psi
